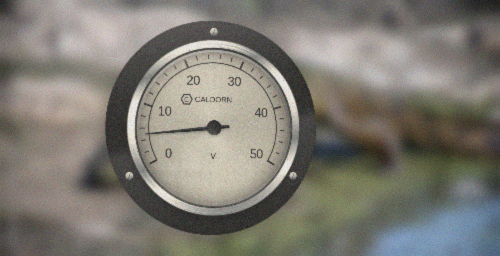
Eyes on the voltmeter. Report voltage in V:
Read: 5 V
